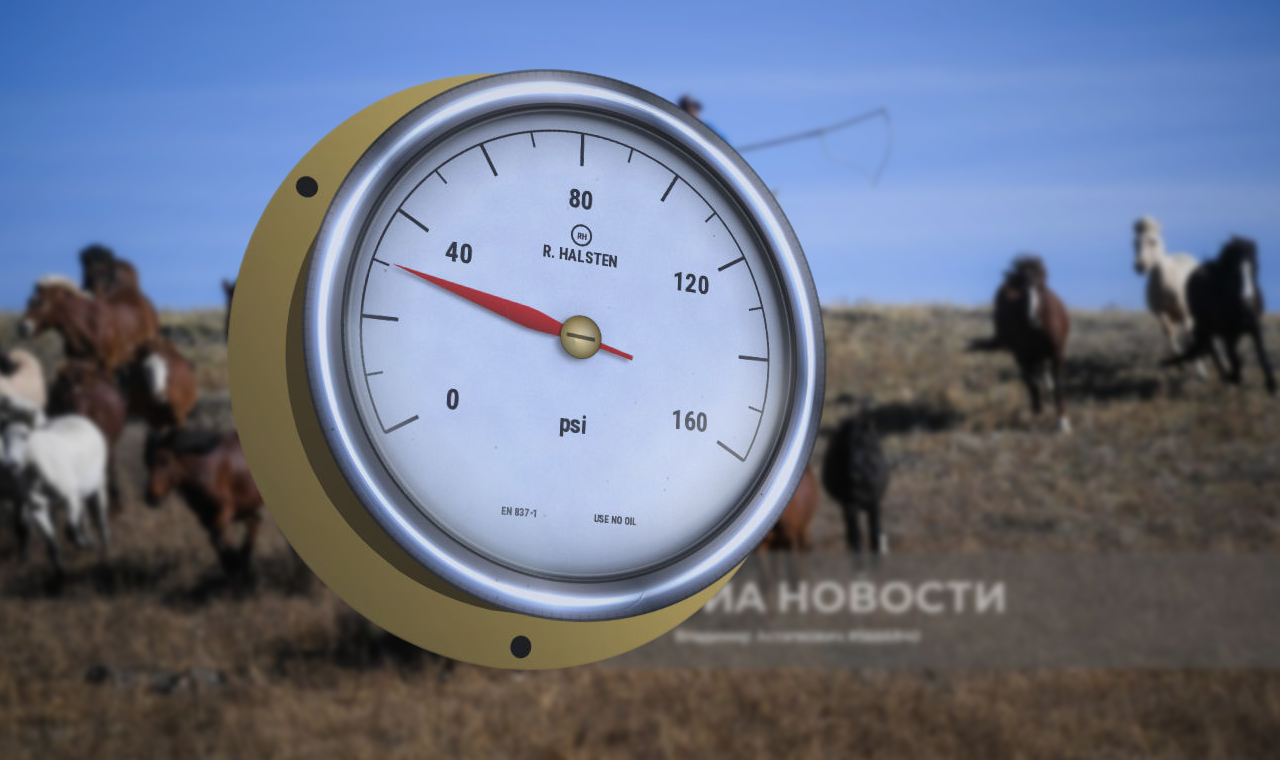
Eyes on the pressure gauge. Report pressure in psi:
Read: 30 psi
